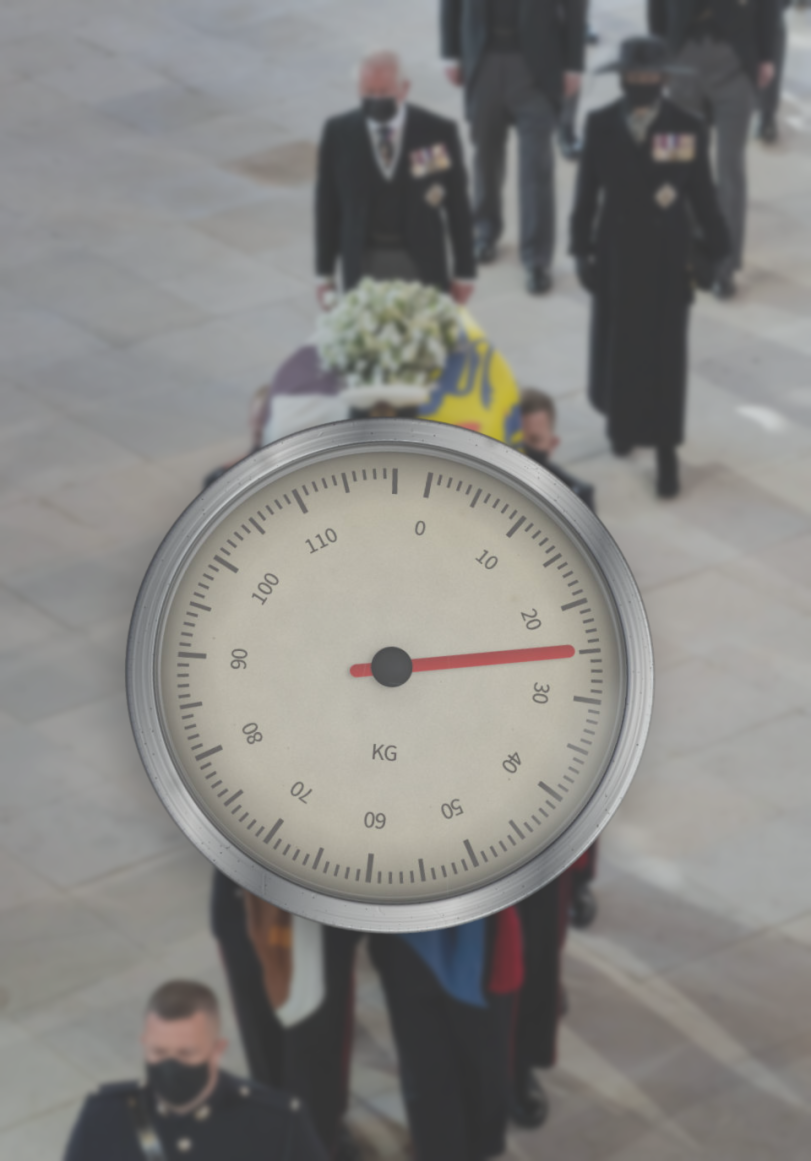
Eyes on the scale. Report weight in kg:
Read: 25 kg
